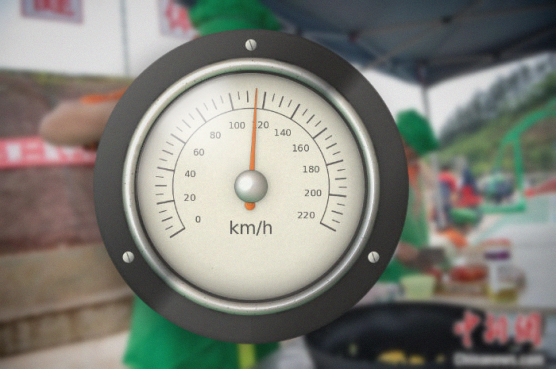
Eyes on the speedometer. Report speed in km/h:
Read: 115 km/h
